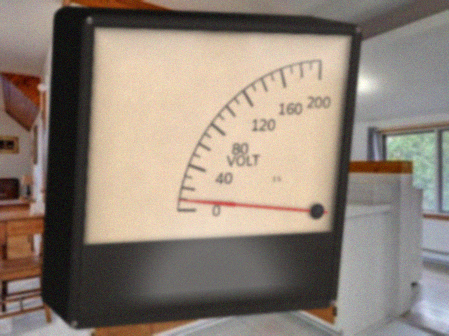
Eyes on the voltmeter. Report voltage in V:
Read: 10 V
